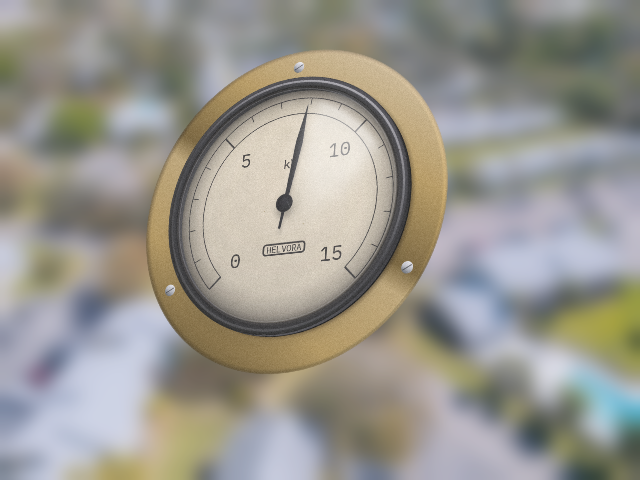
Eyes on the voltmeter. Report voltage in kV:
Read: 8 kV
